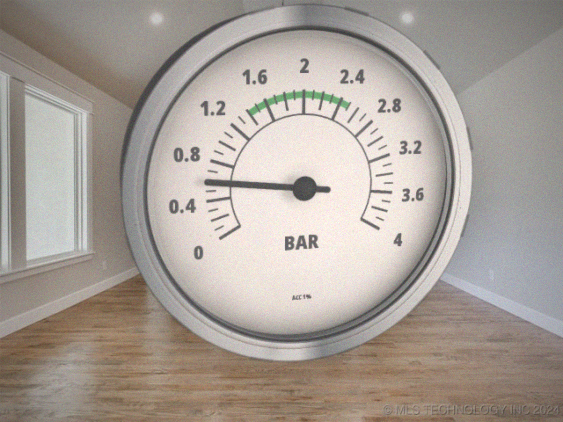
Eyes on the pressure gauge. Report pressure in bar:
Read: 0.6 bar
